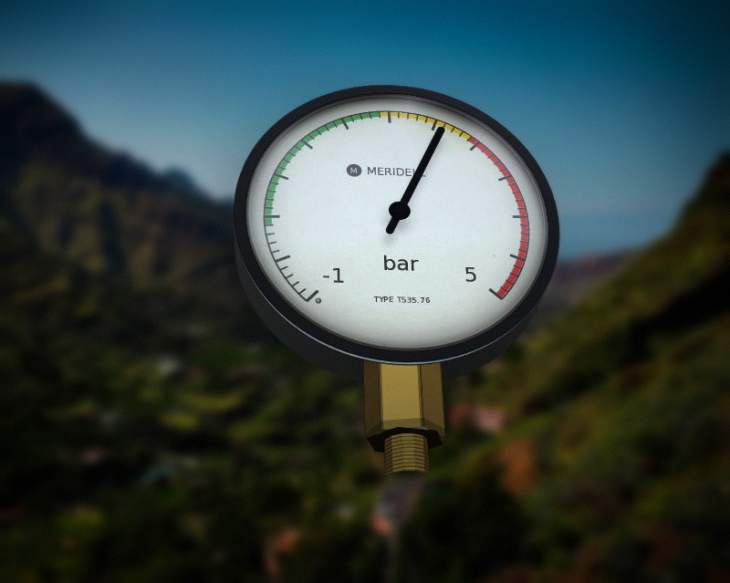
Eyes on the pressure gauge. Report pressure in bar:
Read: 2.6 bar
